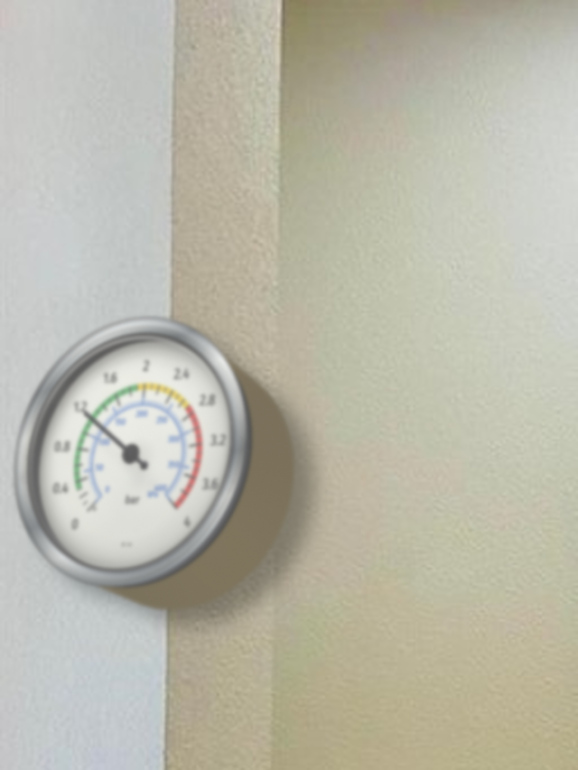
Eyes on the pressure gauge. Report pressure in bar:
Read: 1.2 bar
